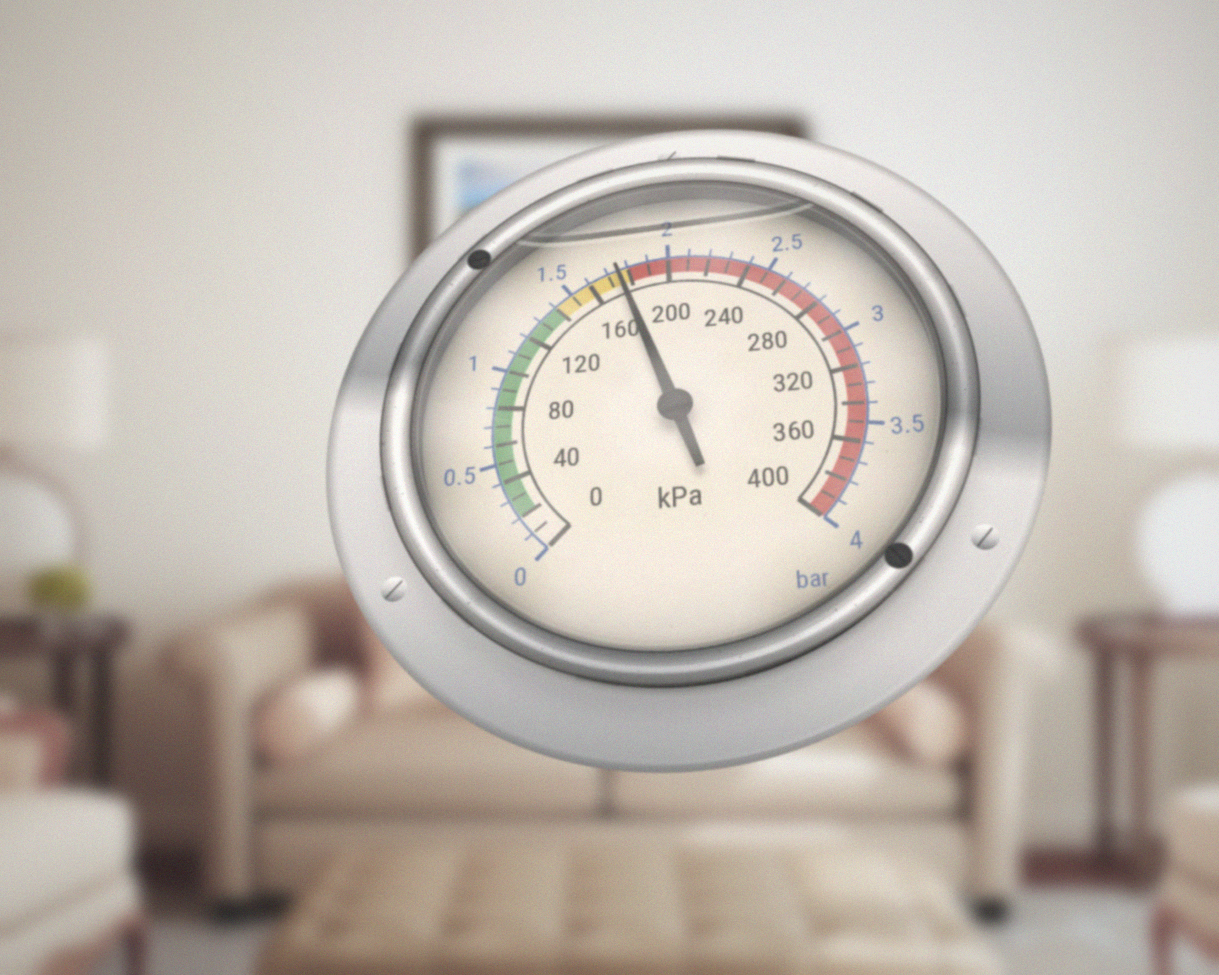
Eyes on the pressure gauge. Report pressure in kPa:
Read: 175 kPa
